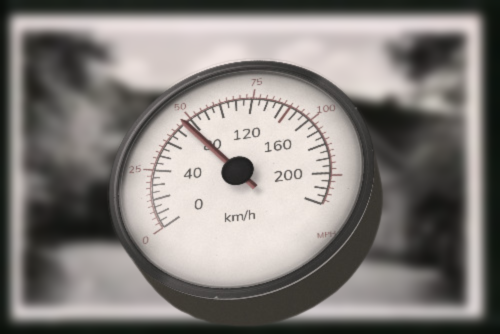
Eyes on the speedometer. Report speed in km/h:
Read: 75 km/h
